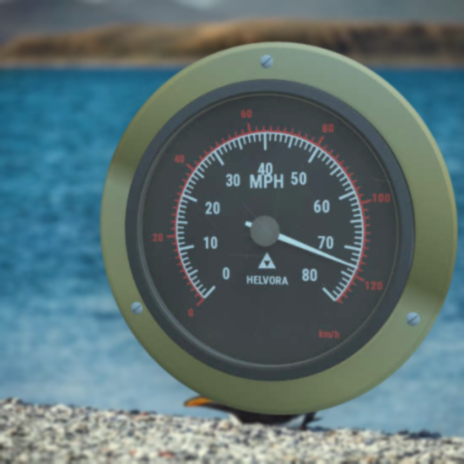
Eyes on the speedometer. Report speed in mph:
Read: 73 mph
